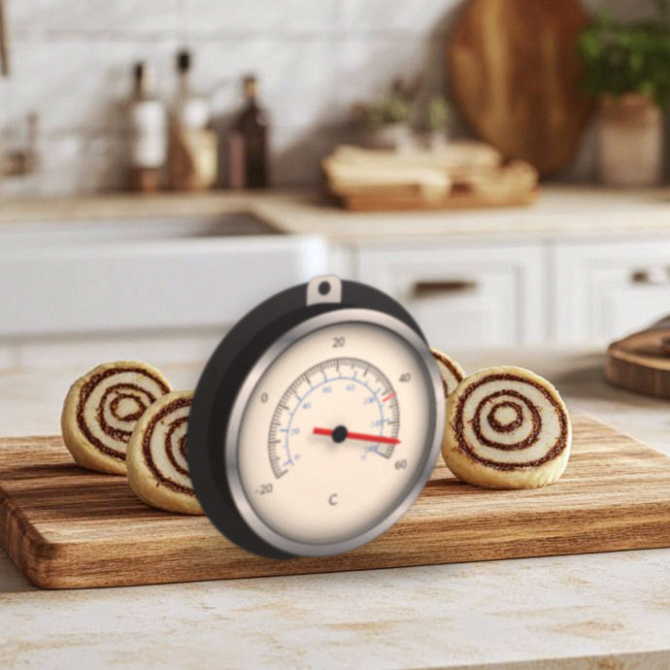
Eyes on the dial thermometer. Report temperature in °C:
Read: 55 °C
